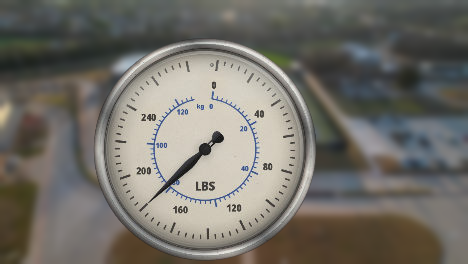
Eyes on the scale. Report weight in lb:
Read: 180 lb
